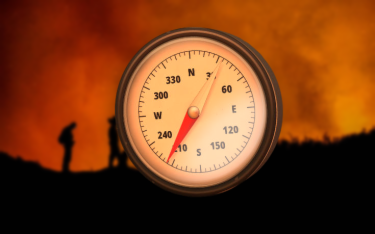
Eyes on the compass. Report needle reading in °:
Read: 215 °
